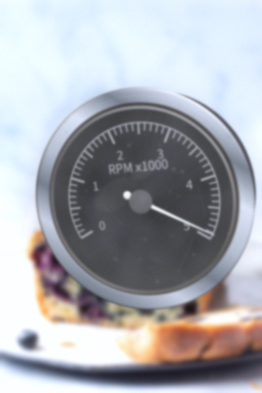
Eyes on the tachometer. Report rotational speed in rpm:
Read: 4900 rpm
